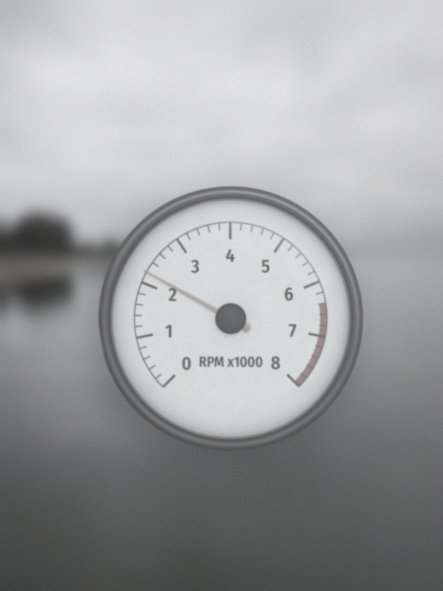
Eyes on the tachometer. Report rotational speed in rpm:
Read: 2200 rpm
